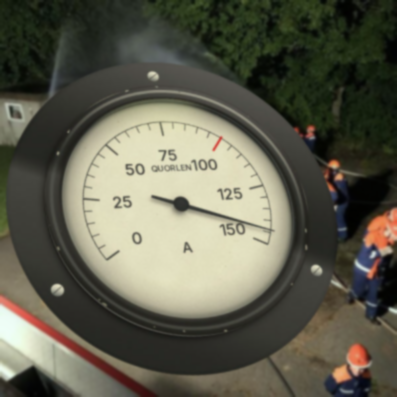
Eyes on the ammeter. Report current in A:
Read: 145 A
